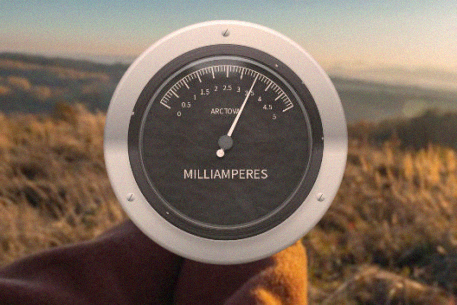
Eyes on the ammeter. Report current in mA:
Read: 3.5 mA
